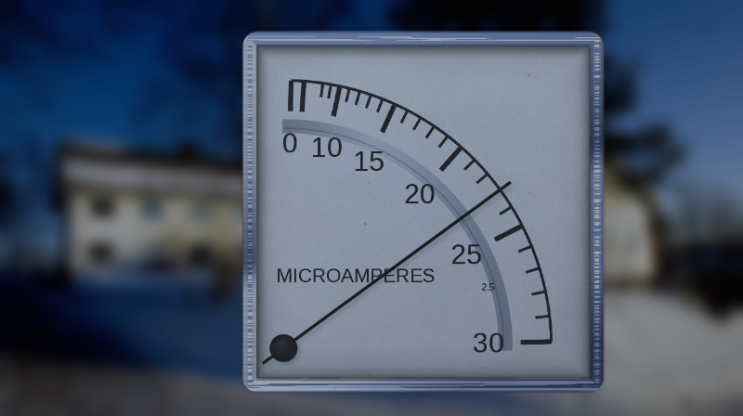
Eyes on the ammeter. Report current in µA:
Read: 23 µA
